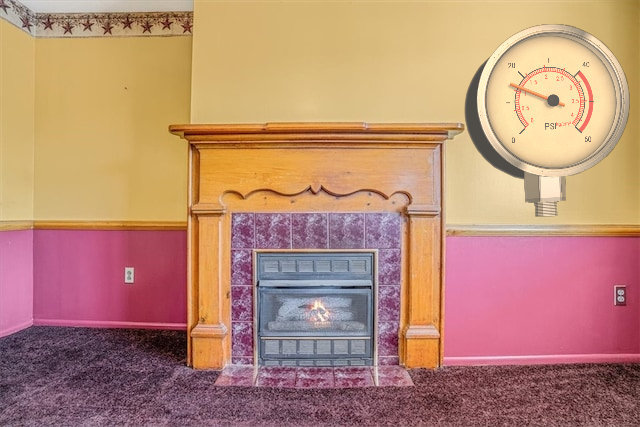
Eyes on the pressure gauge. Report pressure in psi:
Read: 15 psi
